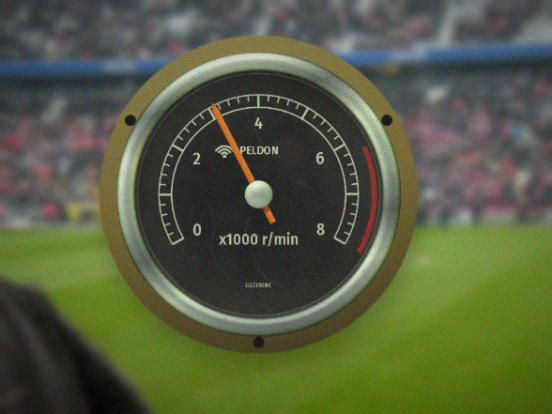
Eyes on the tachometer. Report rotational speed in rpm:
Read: 3100 rpm
